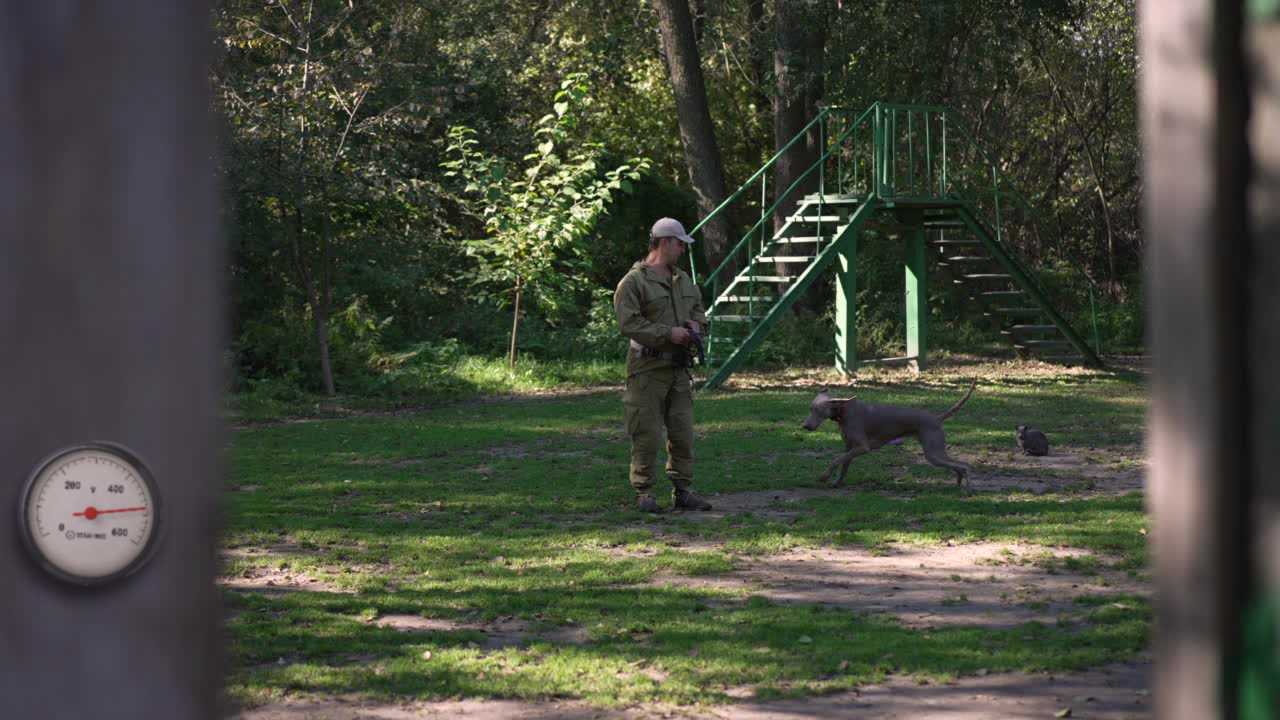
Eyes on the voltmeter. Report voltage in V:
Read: 500 V
